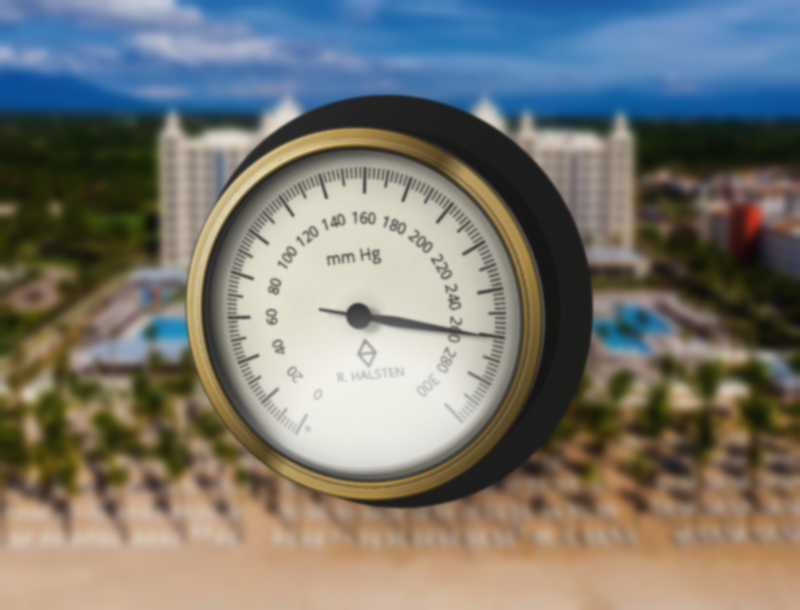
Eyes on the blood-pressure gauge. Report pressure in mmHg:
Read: 260 mmHg
